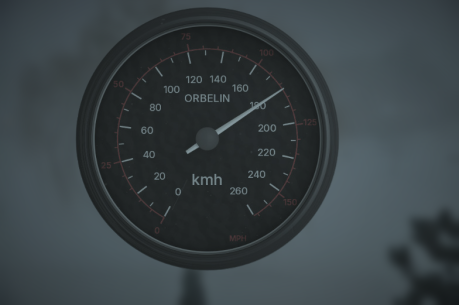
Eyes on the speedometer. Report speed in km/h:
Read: 180 km/h
